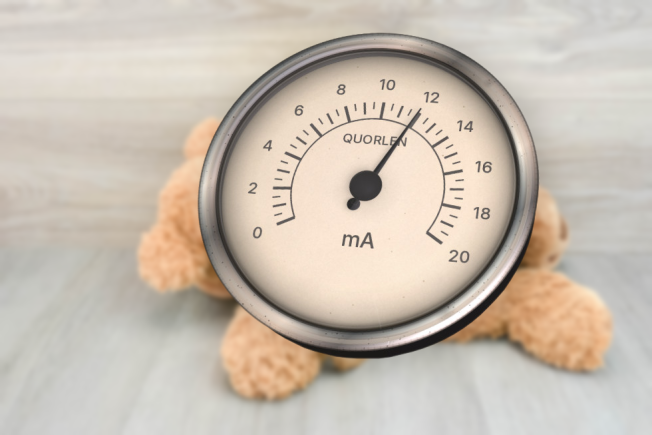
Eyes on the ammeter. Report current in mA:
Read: 12 mA
